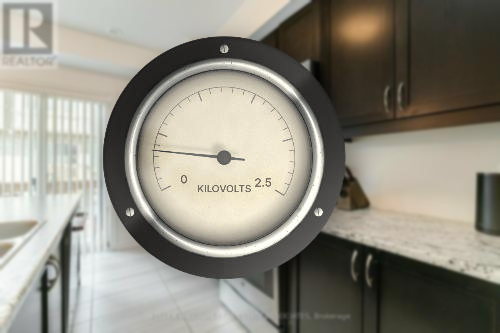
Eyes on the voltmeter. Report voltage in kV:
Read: 0.35 kV
